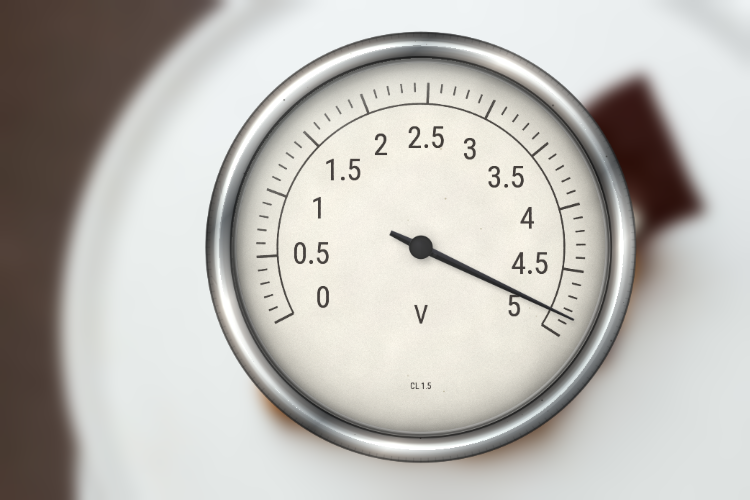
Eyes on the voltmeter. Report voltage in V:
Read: 4.85 V
